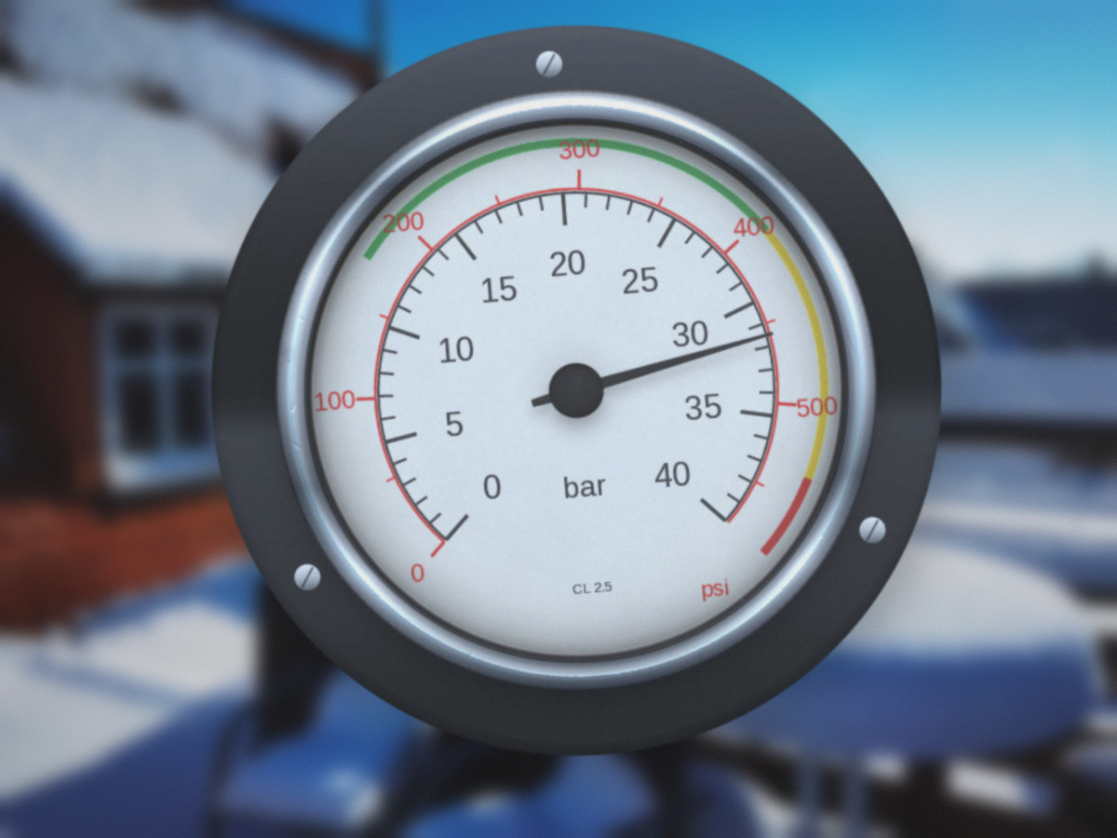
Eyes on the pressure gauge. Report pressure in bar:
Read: 31.5 bar
